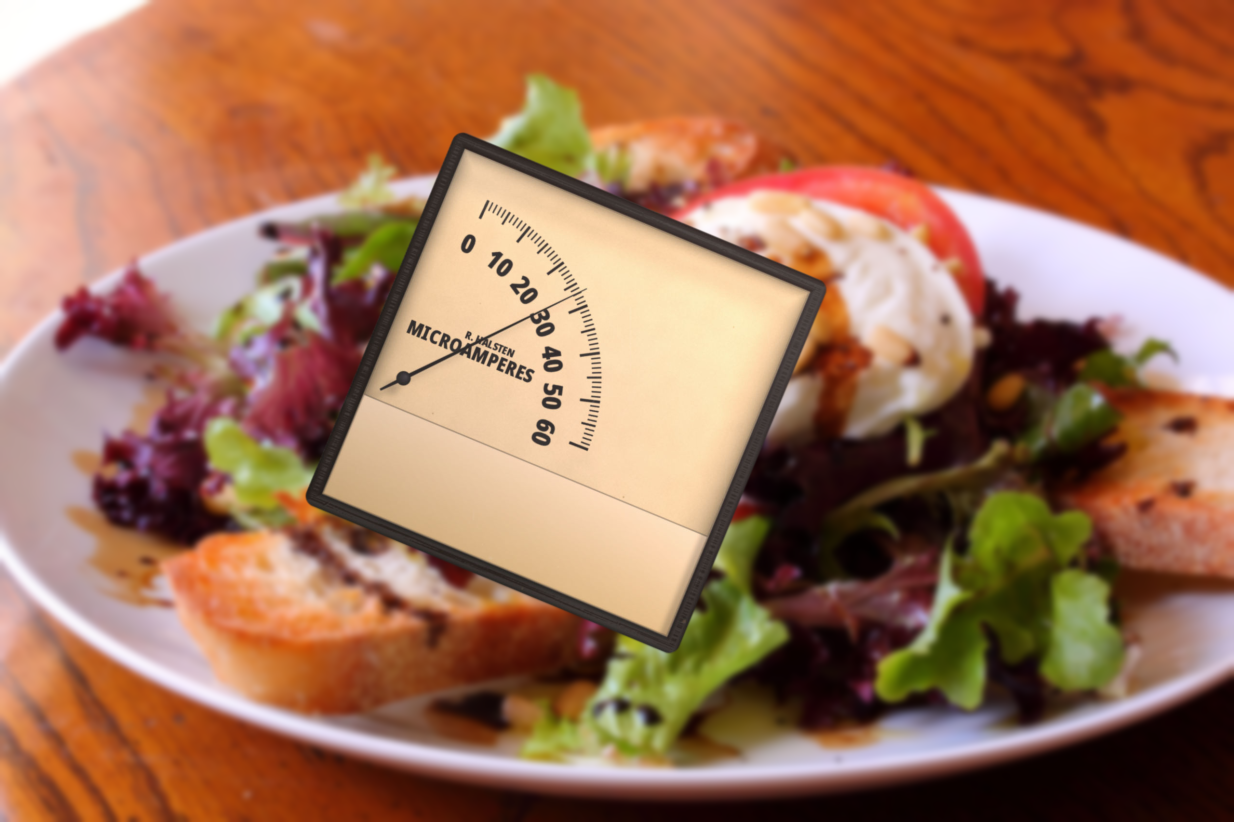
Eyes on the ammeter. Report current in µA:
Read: 27 µA
